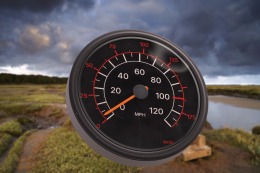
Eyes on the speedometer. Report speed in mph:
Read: 2.5 mph
